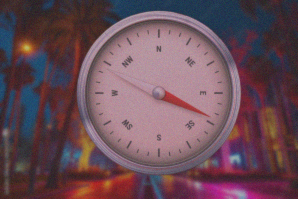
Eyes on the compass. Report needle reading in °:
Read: 115 °
